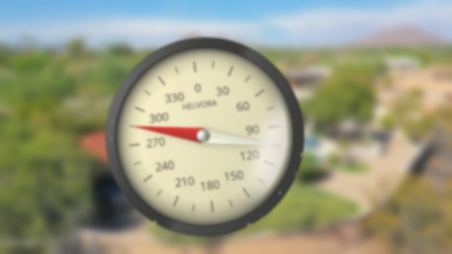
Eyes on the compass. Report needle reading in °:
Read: 285 °
